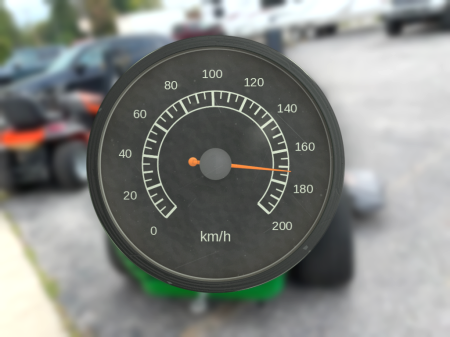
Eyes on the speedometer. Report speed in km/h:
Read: 172.5 km/h
